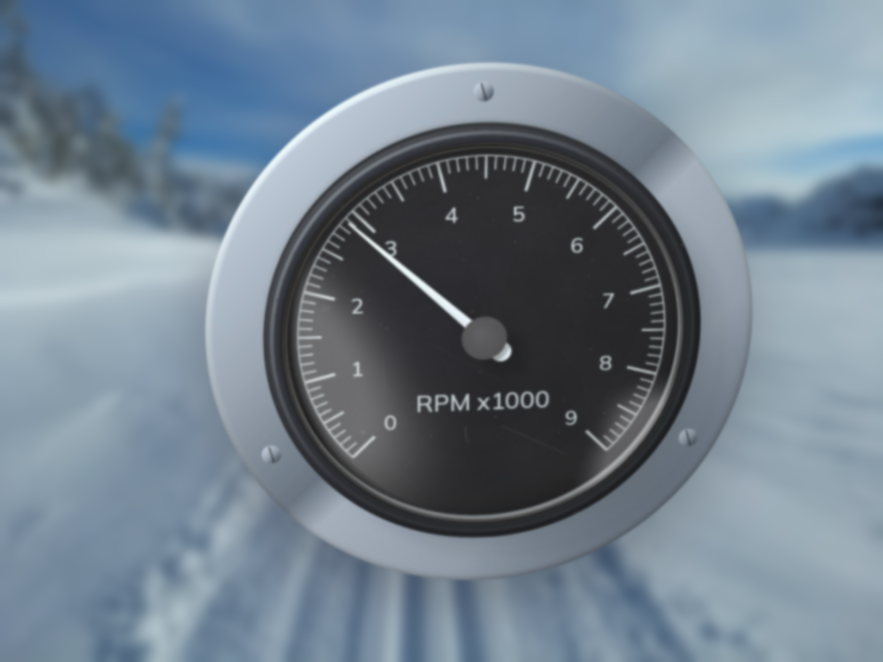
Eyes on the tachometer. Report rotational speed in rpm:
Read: 2900 rpm
